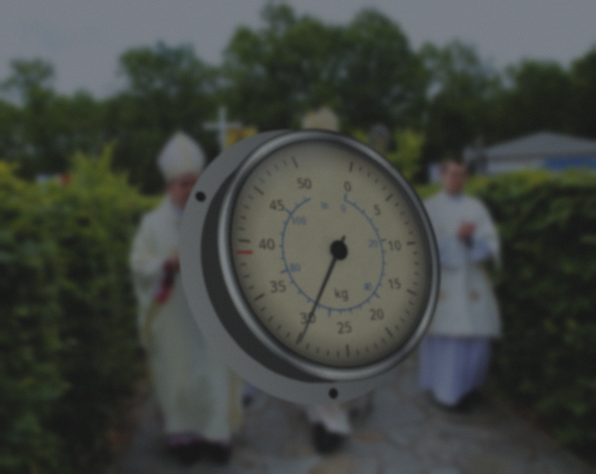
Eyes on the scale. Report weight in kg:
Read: 30 kg
